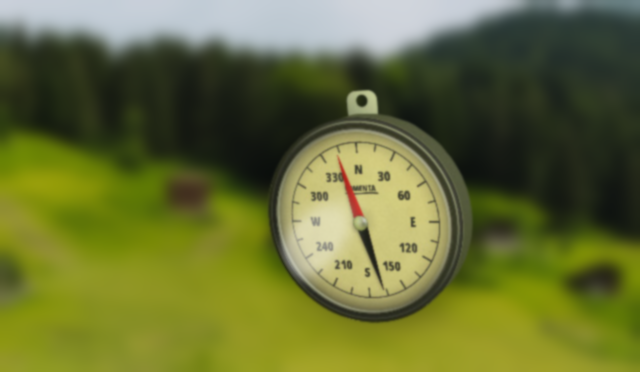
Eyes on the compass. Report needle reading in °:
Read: 345 °
